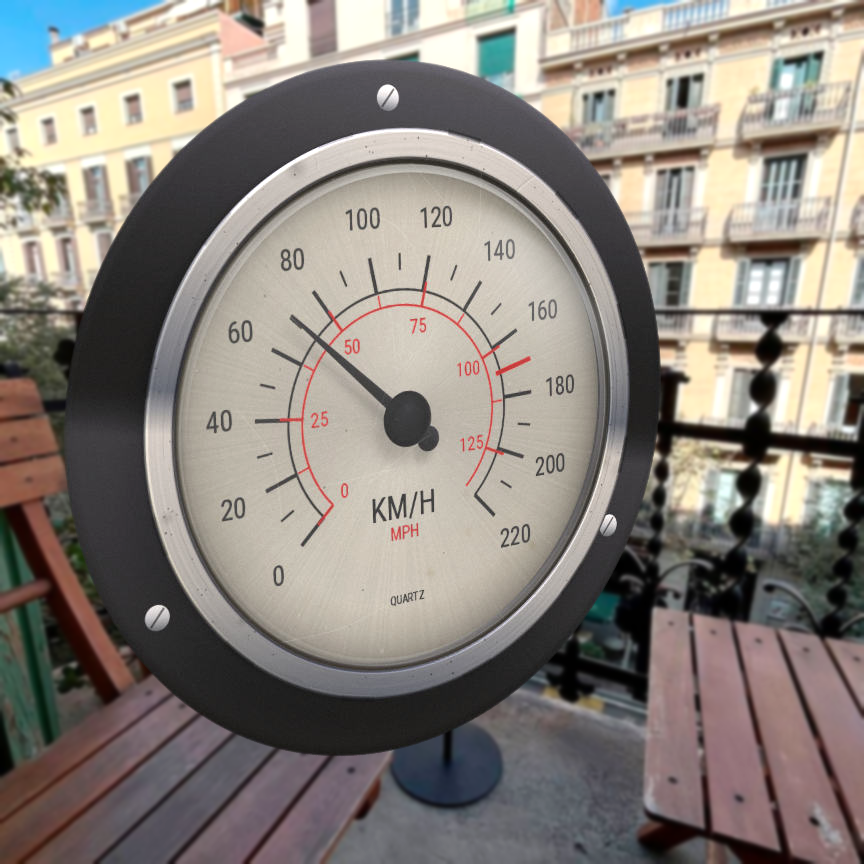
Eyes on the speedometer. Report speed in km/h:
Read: 70 km/h
